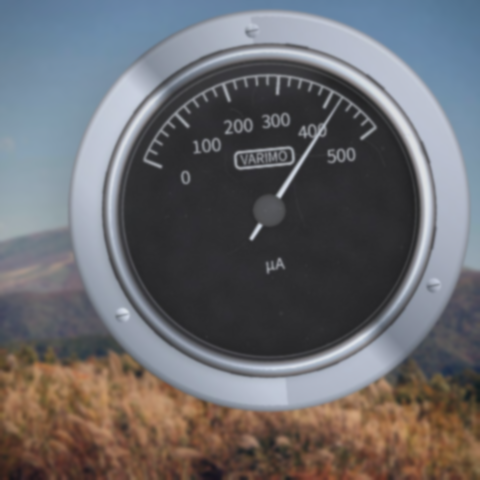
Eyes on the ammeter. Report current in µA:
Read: 420 µA
